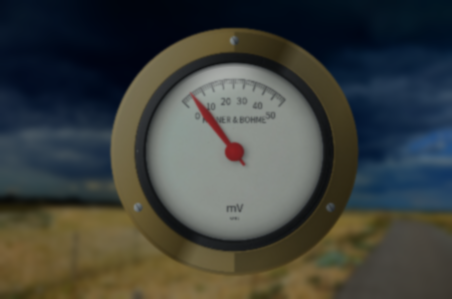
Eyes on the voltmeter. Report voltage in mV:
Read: 5 mV
